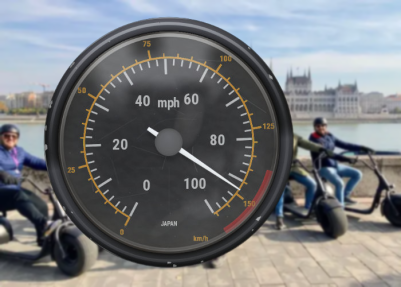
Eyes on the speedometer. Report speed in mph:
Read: 92 mph
